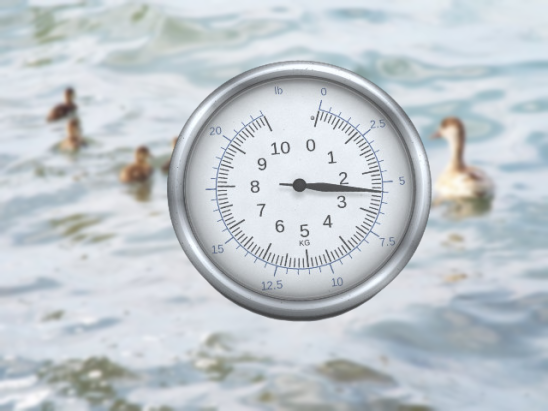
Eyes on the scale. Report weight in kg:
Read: 2.5 kg
